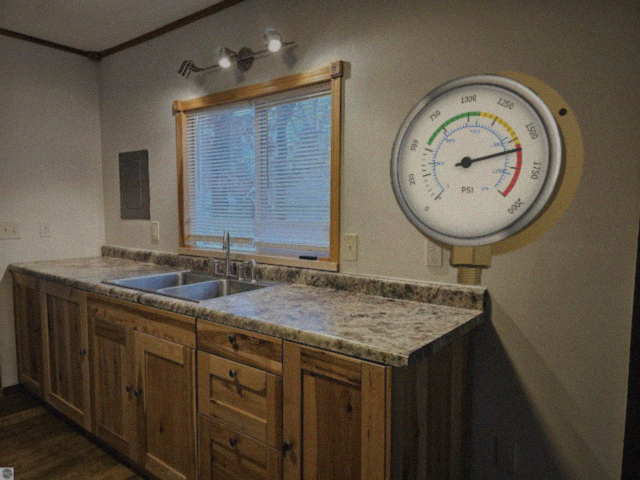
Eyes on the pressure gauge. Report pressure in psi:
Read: 1600 psi
